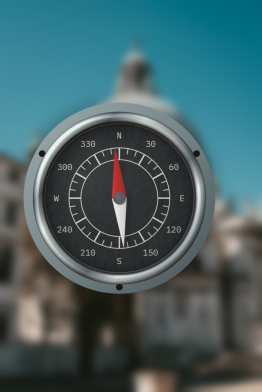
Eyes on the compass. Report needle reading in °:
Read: 355 °
